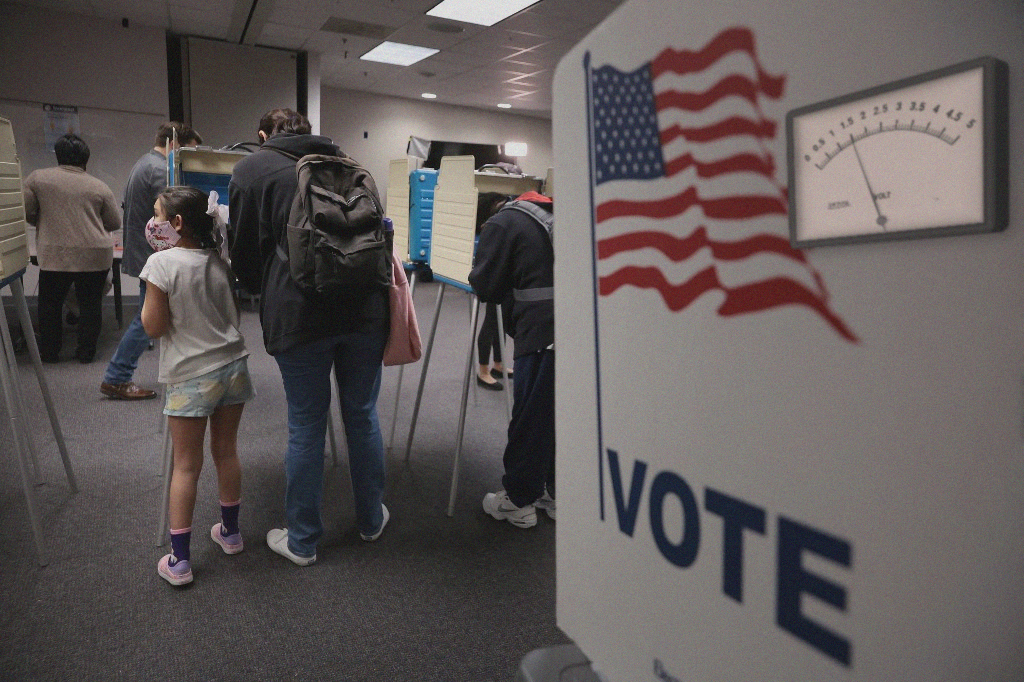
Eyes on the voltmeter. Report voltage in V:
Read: 1.5 V
